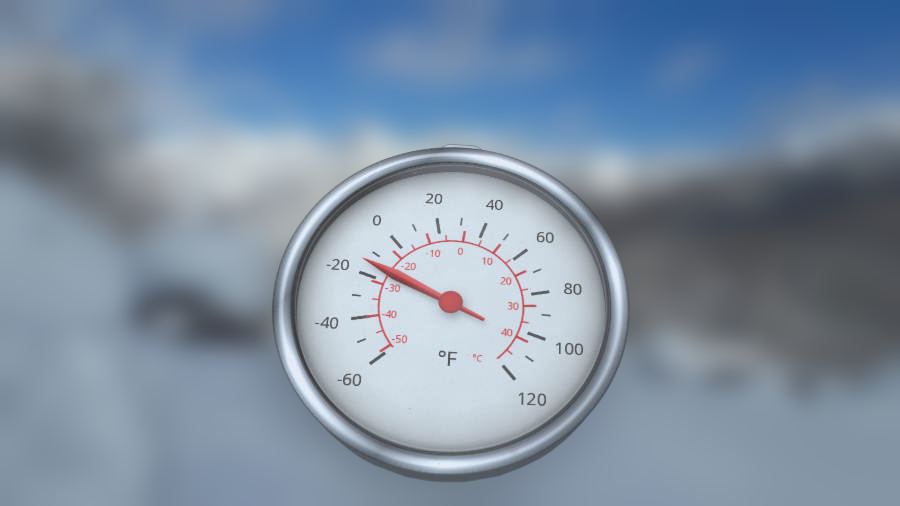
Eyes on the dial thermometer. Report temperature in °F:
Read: -15 °F
